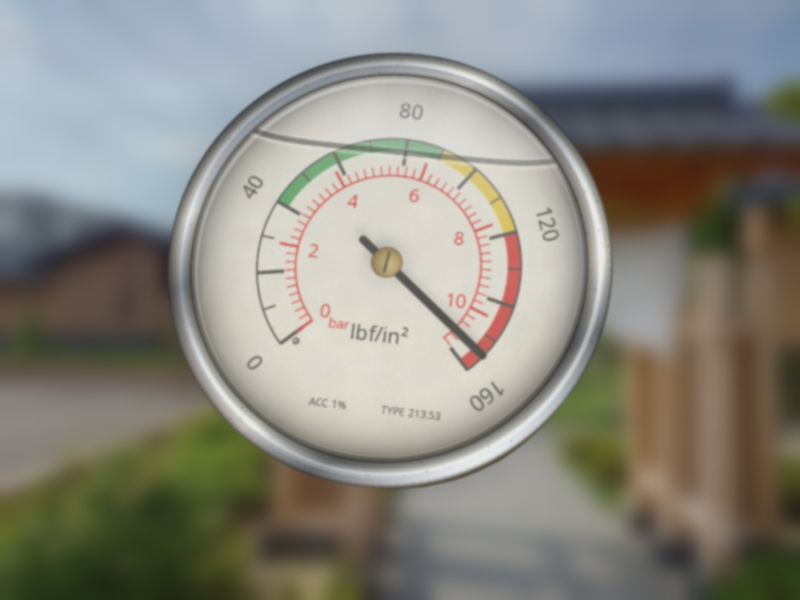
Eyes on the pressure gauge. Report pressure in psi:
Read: 155 psi
